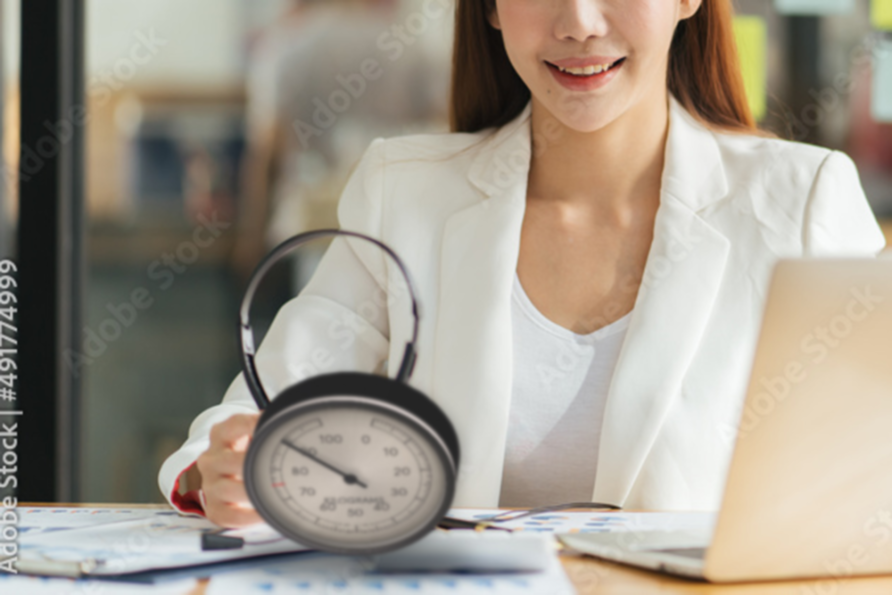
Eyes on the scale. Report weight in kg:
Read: 90 kg
